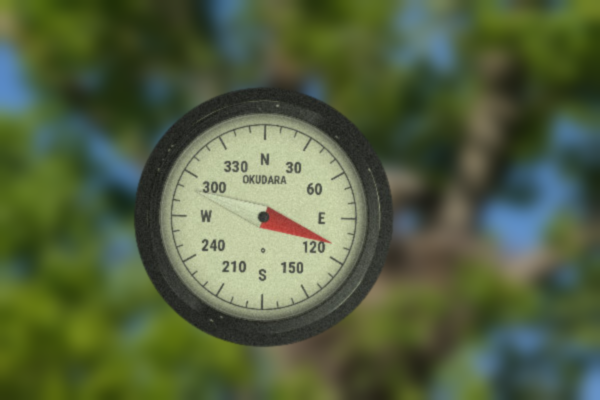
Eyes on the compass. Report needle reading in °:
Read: 110 °
